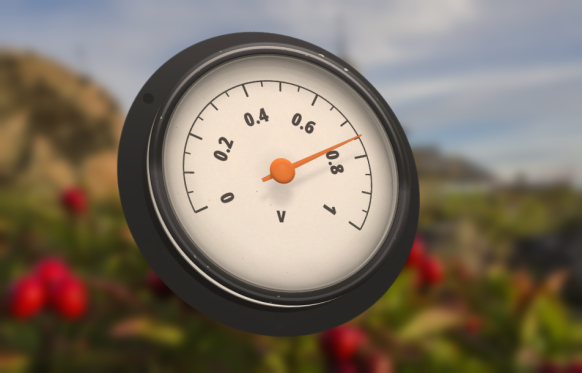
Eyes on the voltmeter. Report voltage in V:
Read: 0.75 V
